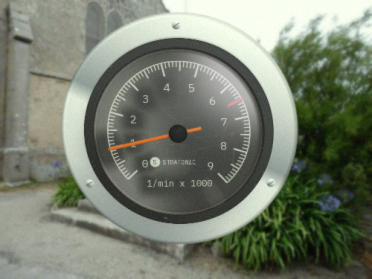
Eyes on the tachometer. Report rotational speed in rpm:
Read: 1000 rpm
